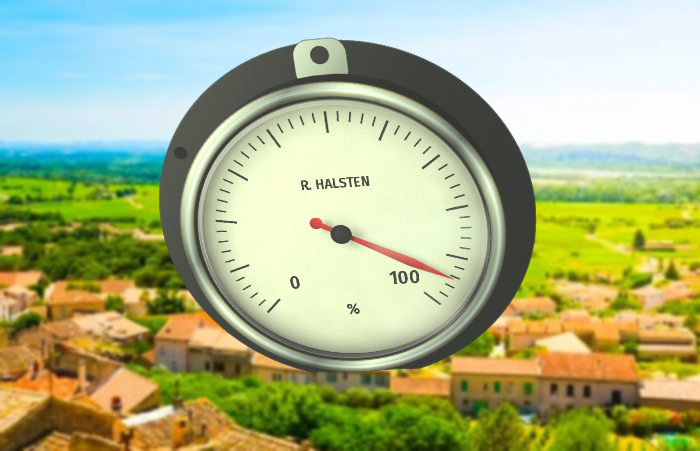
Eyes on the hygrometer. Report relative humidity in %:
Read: 94 %
